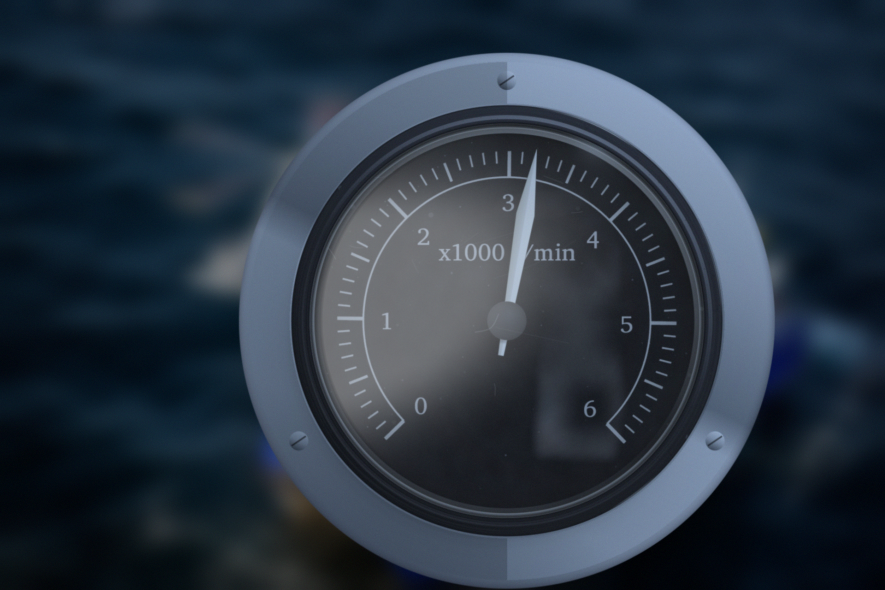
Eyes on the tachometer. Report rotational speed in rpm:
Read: 3200 rpm
